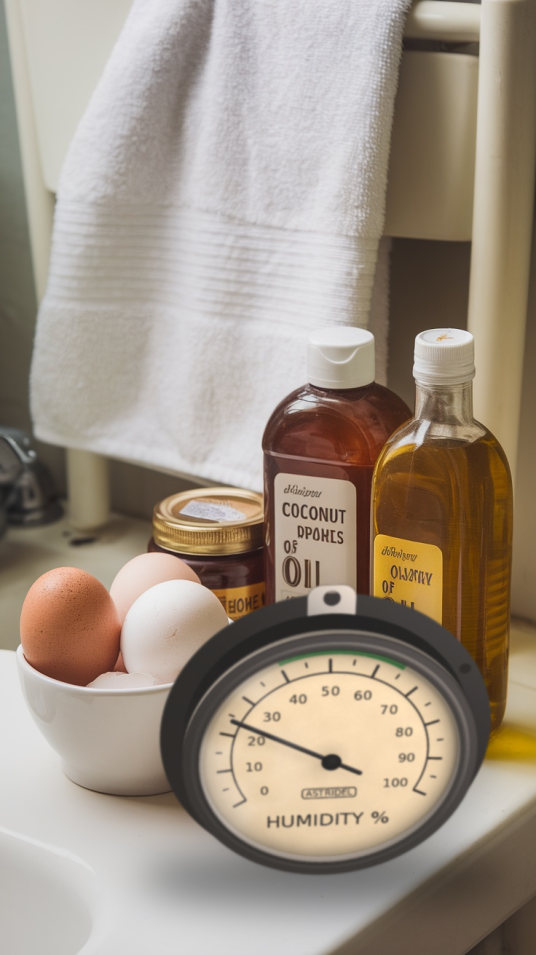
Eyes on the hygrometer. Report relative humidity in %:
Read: 25 %
